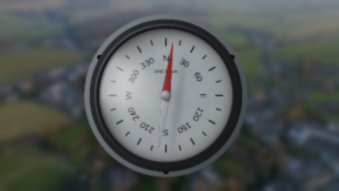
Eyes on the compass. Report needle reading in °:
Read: 7.5 °
